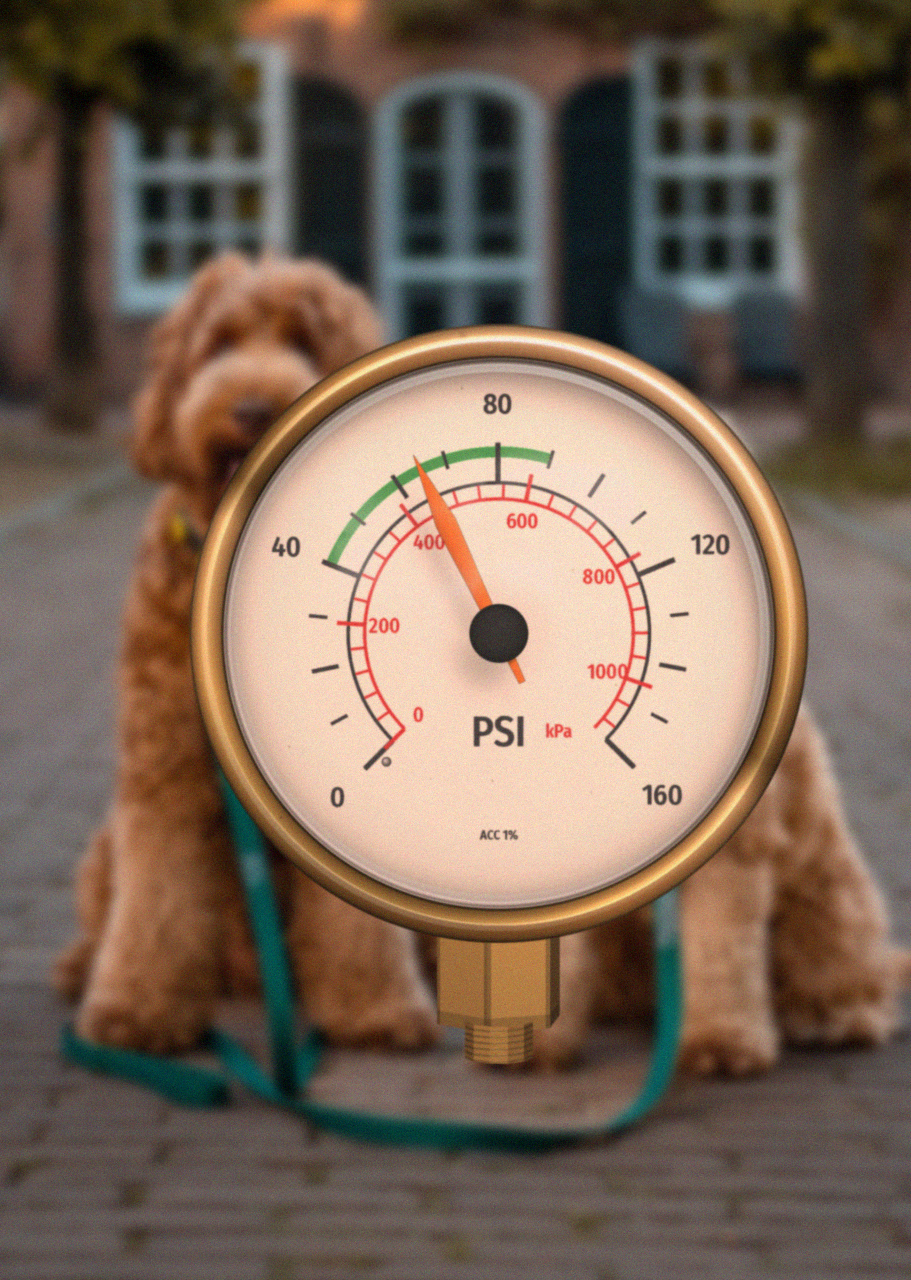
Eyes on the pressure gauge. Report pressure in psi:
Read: 65 psi
